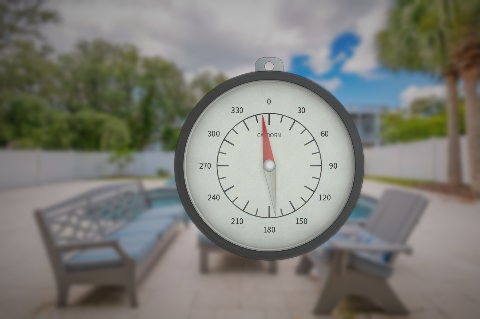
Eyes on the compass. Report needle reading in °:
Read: 352.5 °
